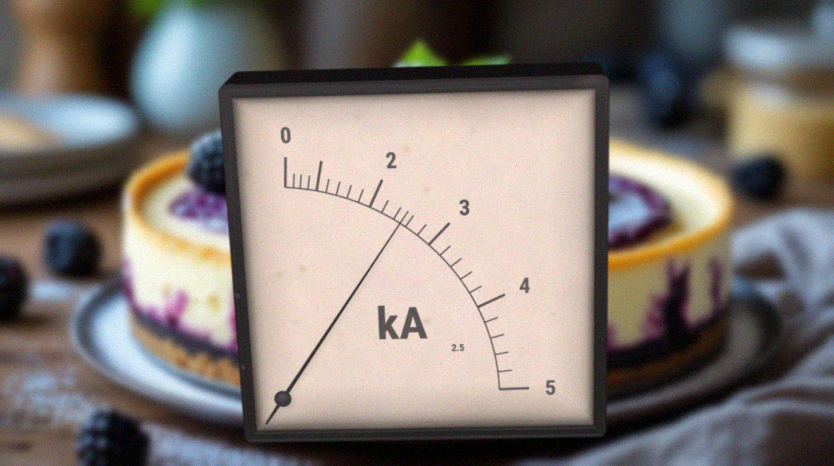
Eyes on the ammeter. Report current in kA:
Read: 2.5 kA
